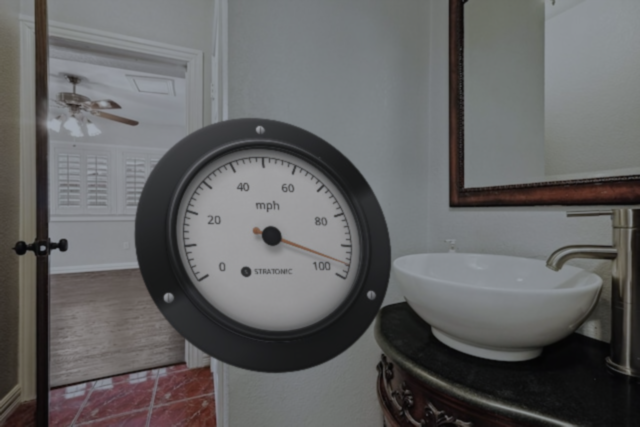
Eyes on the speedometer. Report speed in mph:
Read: 96 mph
